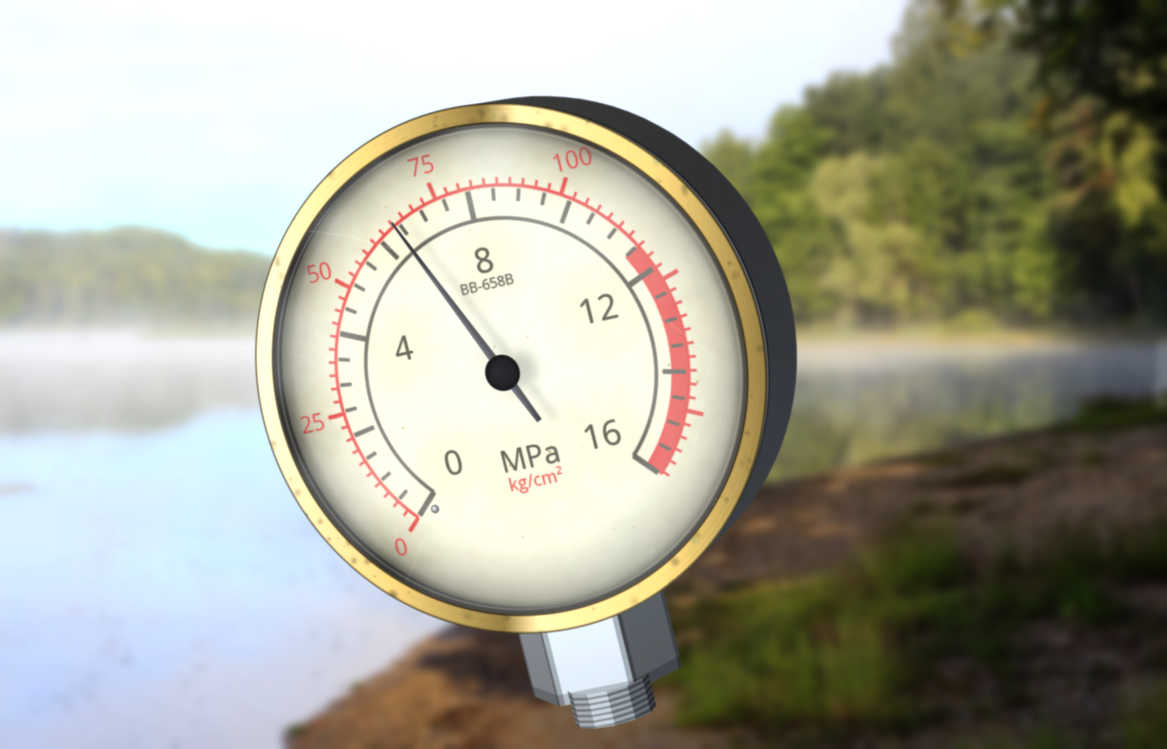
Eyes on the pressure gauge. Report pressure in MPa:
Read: 6.5 MPa
